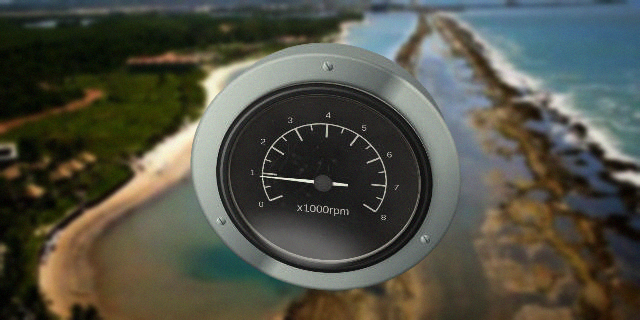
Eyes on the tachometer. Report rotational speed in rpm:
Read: 1000 rpm
